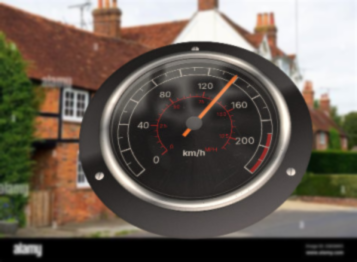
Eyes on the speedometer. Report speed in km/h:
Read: 140 km/h
